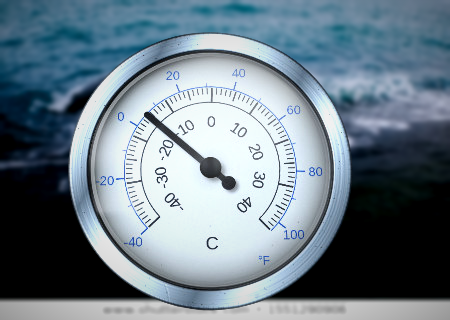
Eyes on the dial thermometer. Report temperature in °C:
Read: -15 °C
